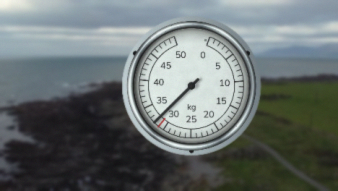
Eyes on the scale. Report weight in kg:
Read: 32 kg
